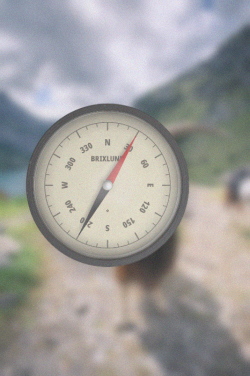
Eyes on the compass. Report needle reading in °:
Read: 30 °
